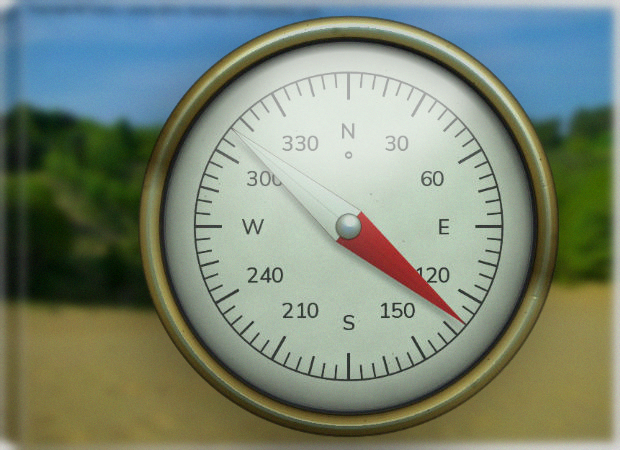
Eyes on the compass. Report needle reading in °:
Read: 130 °
